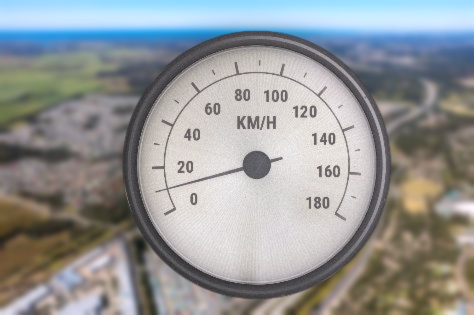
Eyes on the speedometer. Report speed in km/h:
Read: 10 km/h
